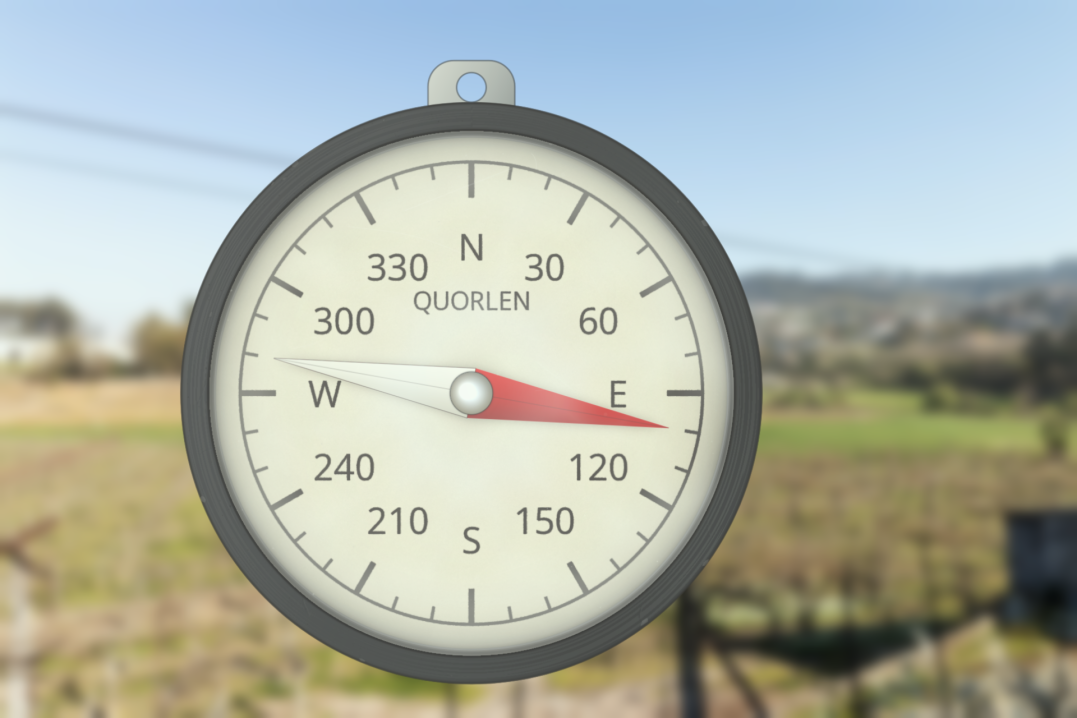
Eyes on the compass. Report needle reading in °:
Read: 100 °
